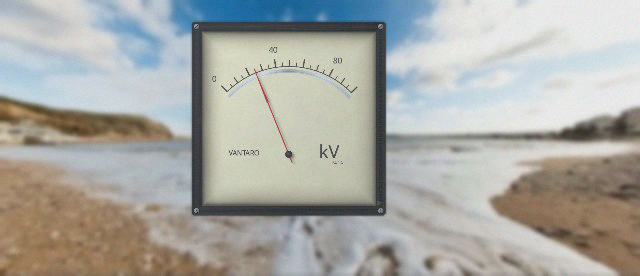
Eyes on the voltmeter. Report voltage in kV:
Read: 25 kV
